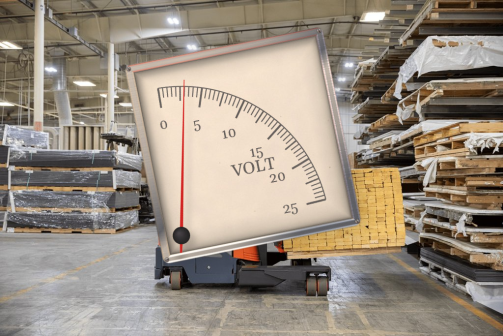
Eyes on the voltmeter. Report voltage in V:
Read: 3 V
